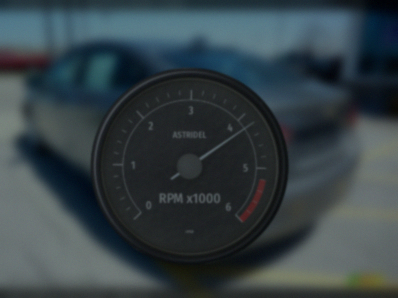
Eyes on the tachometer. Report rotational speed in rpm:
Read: 4200 rpm
